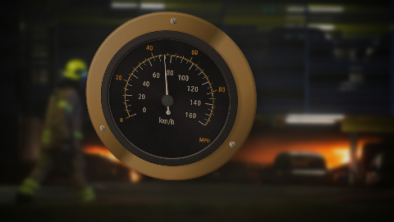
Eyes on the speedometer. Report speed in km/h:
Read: 75 km/h
